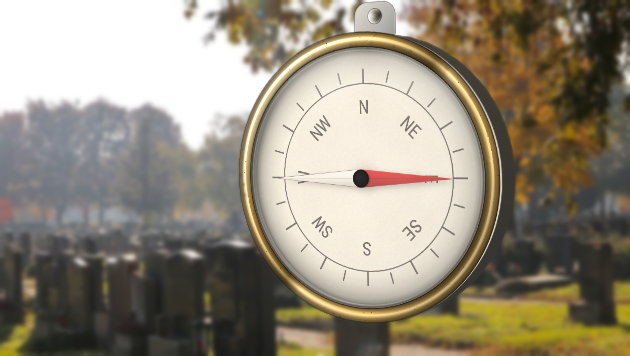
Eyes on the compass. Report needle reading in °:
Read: 90 °
